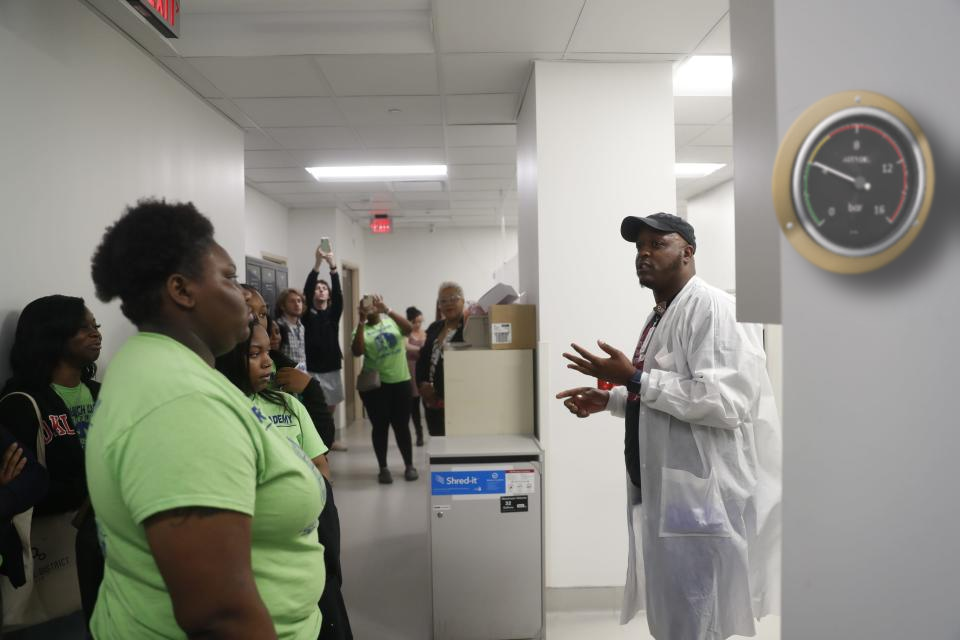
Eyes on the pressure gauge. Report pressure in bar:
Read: 4 bar
